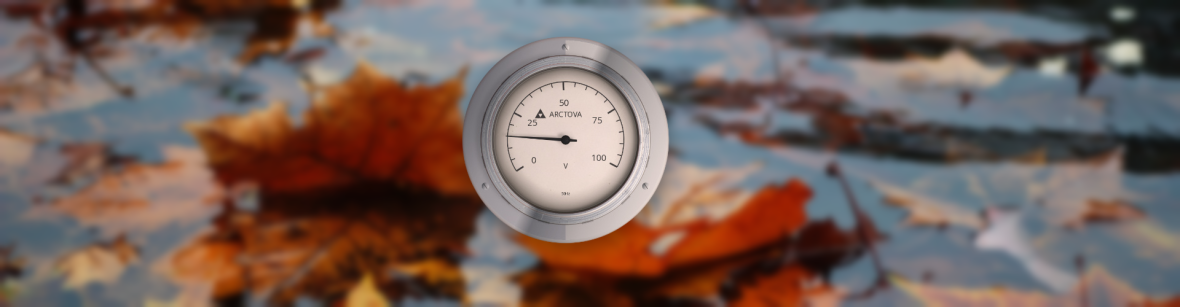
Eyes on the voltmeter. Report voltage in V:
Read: 15 V
